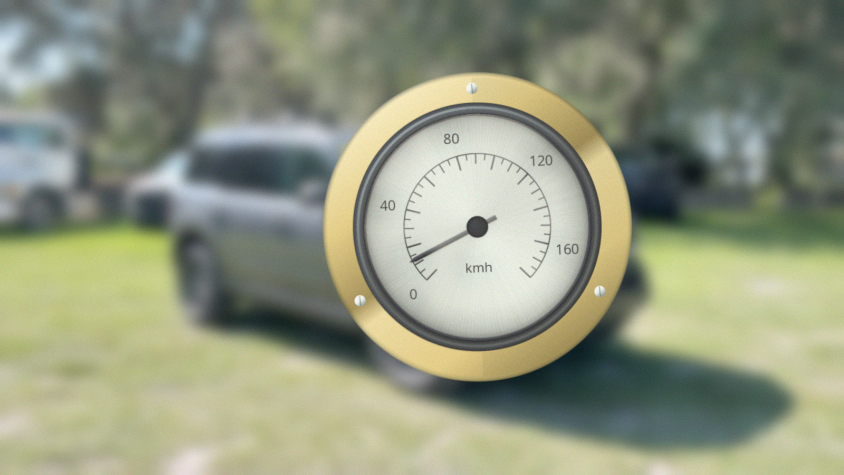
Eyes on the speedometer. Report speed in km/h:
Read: 12.5 km/h
